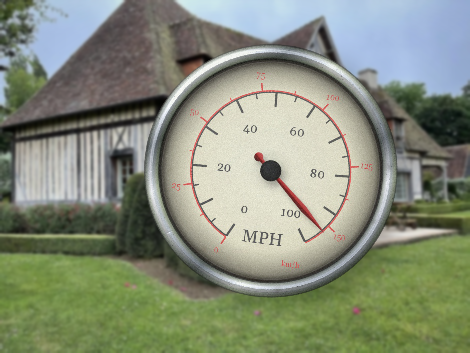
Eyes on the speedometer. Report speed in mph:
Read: 95 mph
